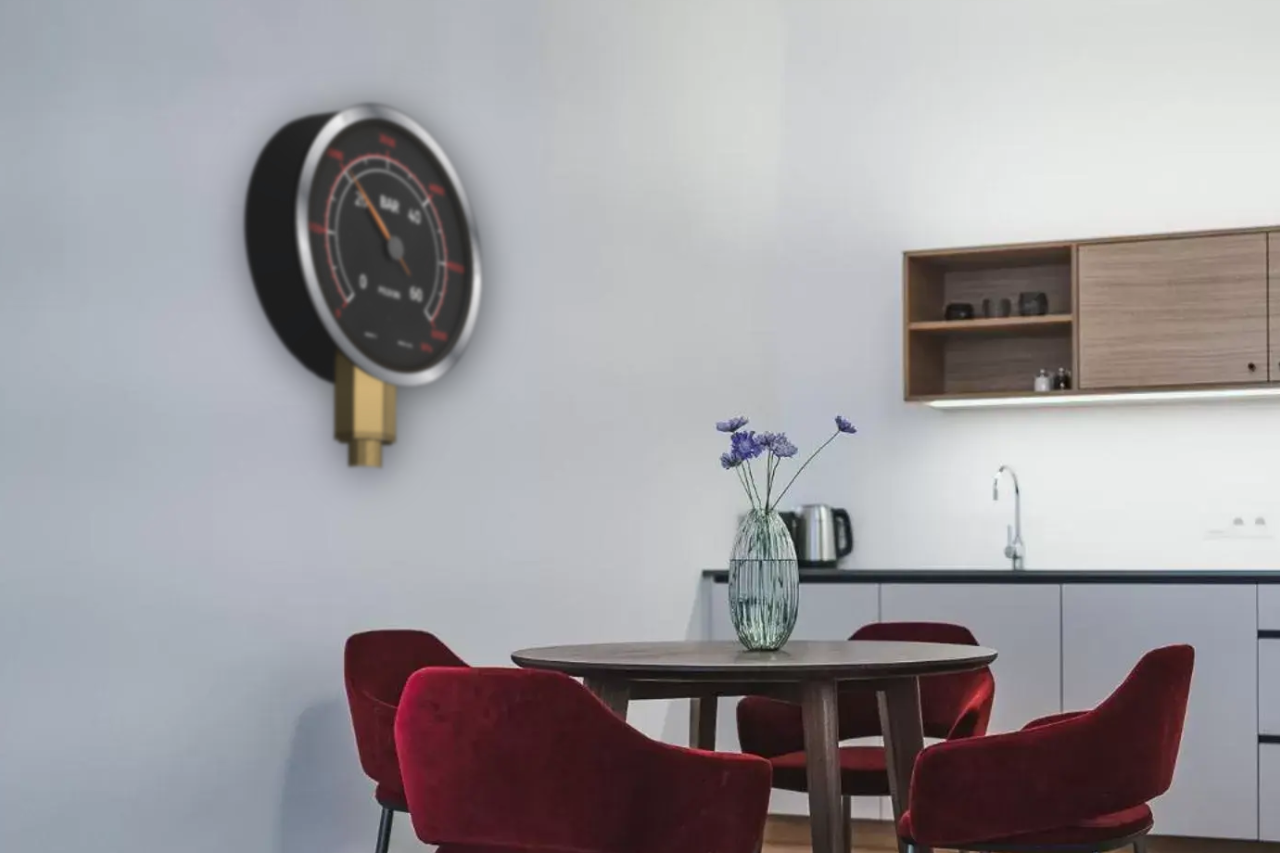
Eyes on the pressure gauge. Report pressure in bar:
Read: 20 bar
